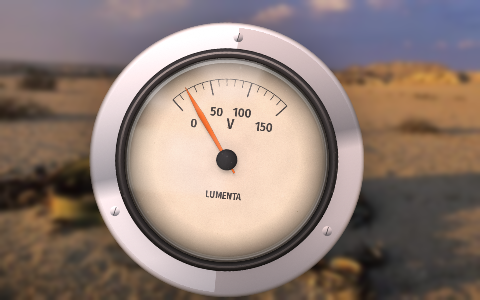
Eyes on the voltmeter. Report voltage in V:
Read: 20 V
